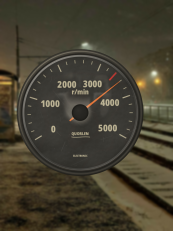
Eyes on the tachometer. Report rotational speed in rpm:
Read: 3600 rpm
